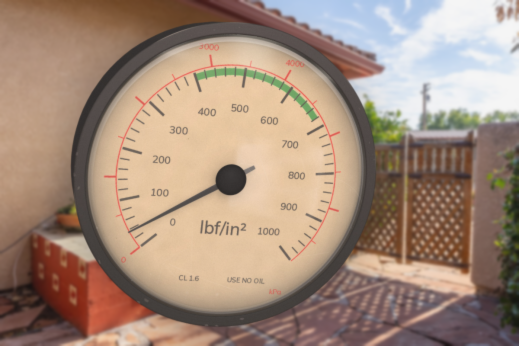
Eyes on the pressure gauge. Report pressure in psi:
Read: 40 psi
